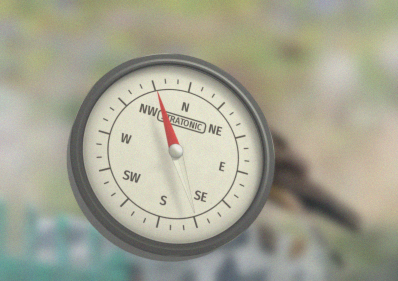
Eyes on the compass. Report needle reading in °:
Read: 330 °
